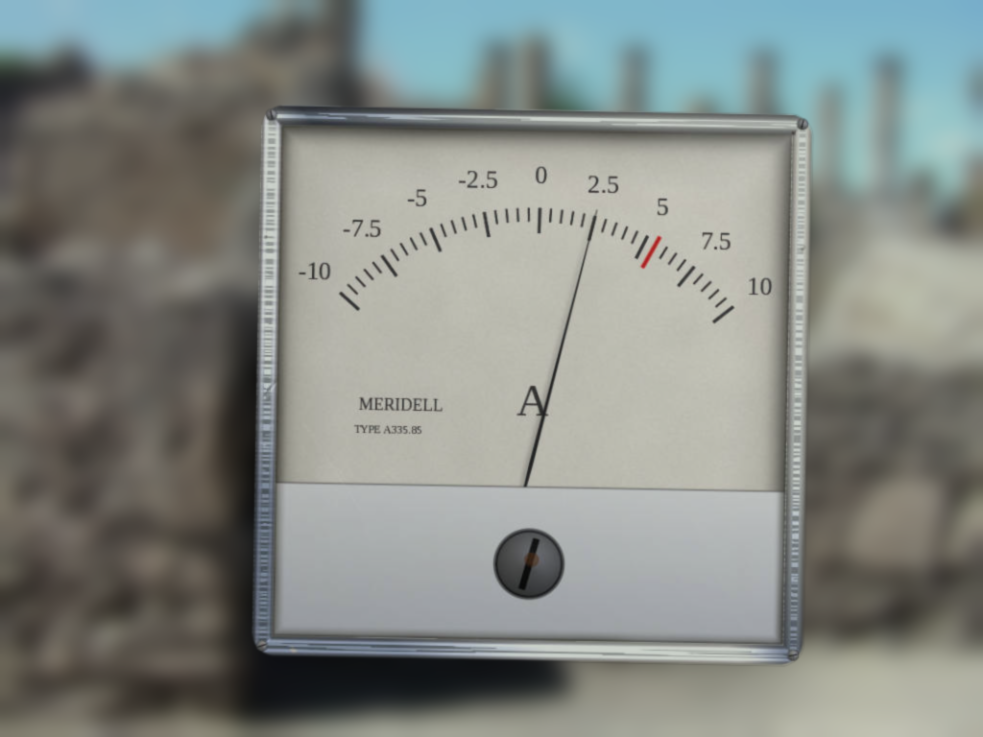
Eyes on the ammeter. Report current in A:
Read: 2.5 A
